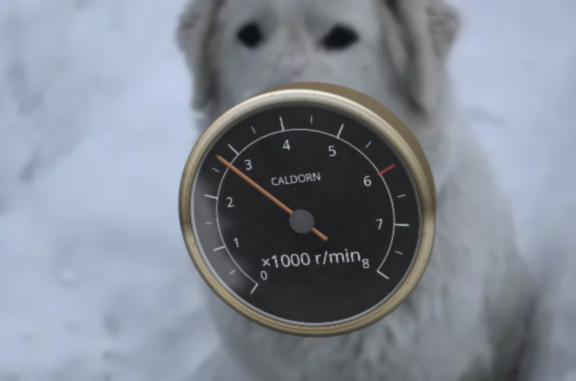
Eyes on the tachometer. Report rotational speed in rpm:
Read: 2750 rpm
